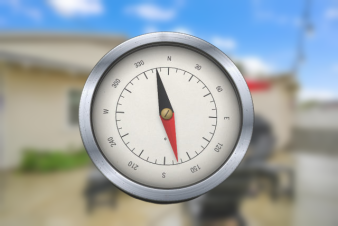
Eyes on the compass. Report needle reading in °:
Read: 165 °
